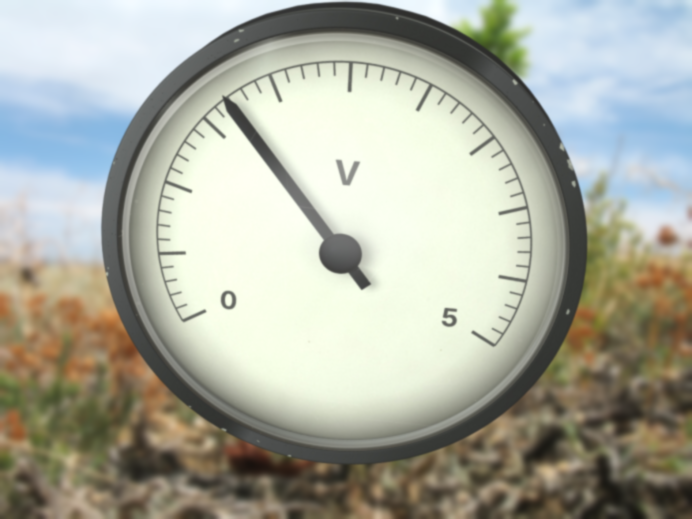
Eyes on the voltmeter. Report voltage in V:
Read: 1.7 V
